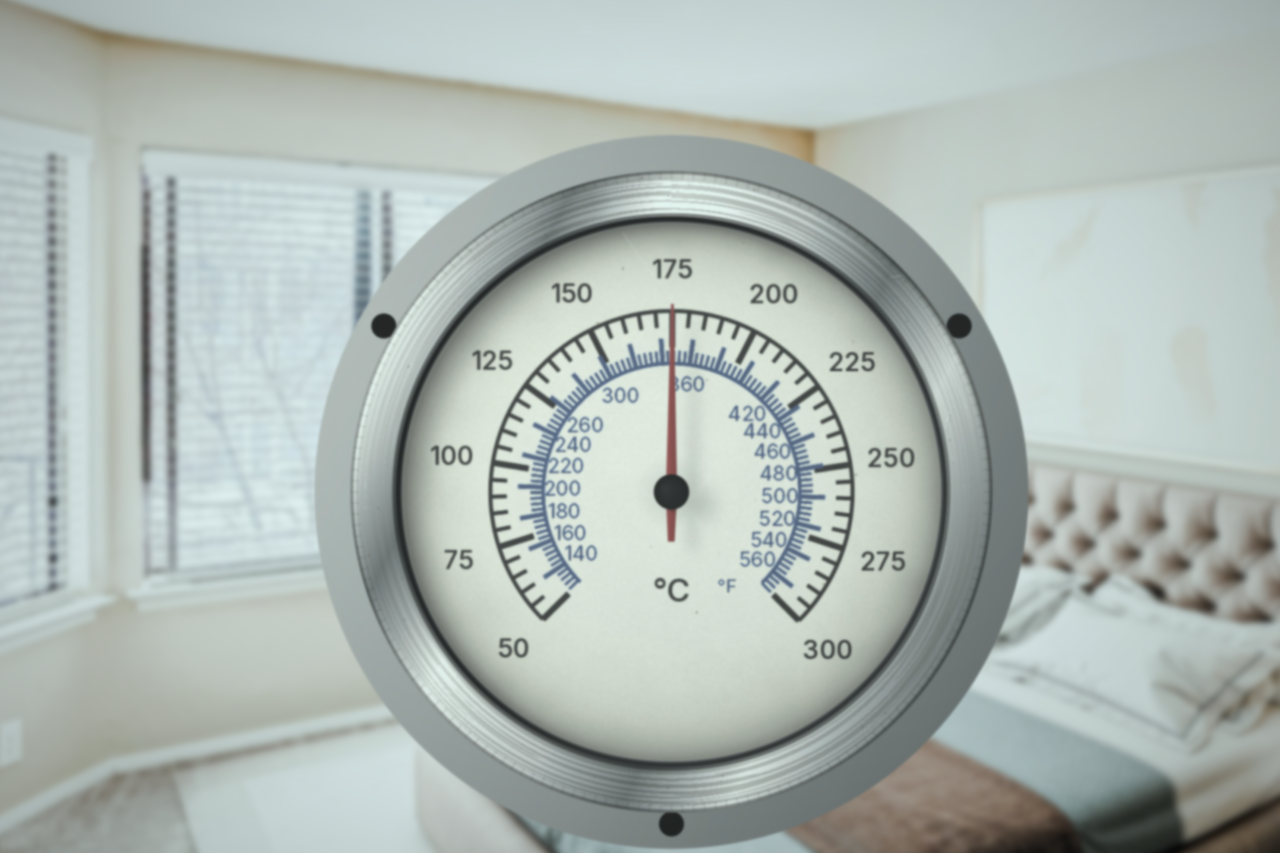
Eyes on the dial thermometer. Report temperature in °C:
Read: 175 °C
